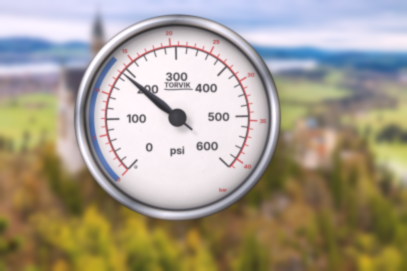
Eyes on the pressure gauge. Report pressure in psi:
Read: 190 psi
